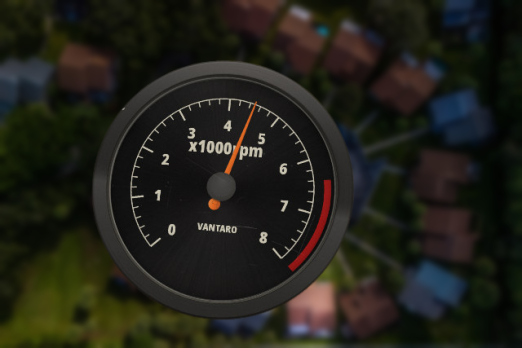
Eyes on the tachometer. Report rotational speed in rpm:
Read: 4500 rpm
